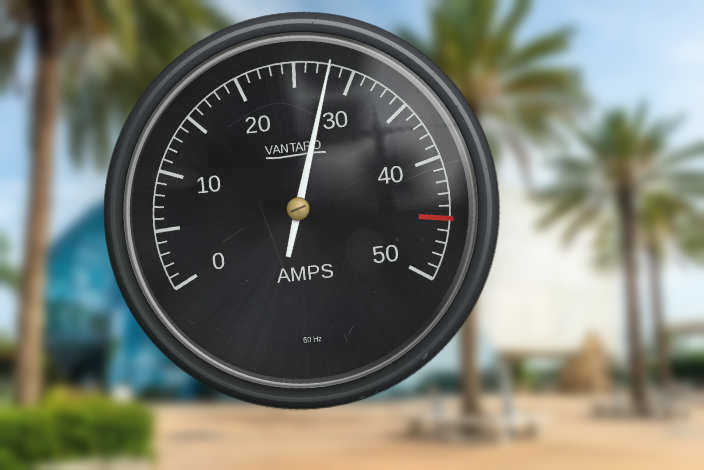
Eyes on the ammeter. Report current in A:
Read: 28 A
